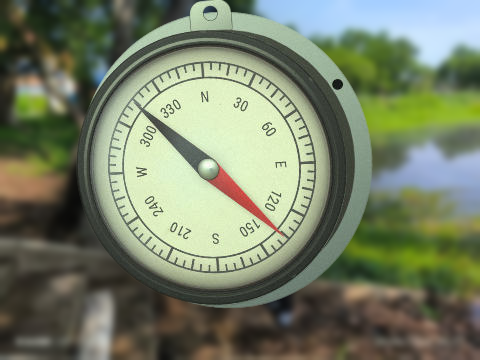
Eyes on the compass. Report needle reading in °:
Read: 135 °
